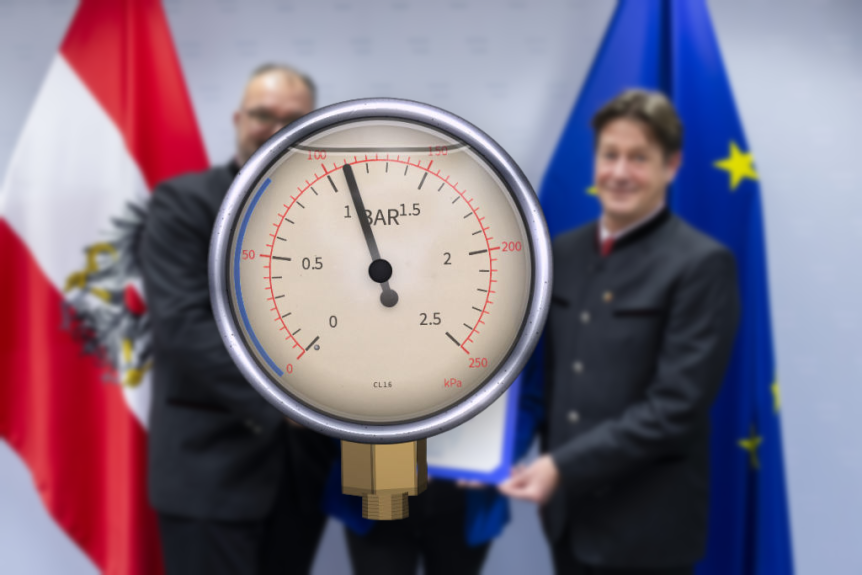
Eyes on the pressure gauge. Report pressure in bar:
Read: 1.1 bar
